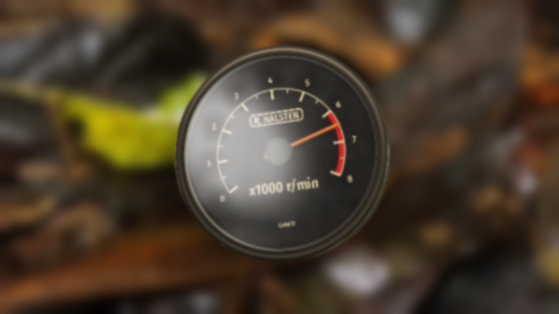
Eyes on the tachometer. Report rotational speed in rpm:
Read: 6500 rpm
